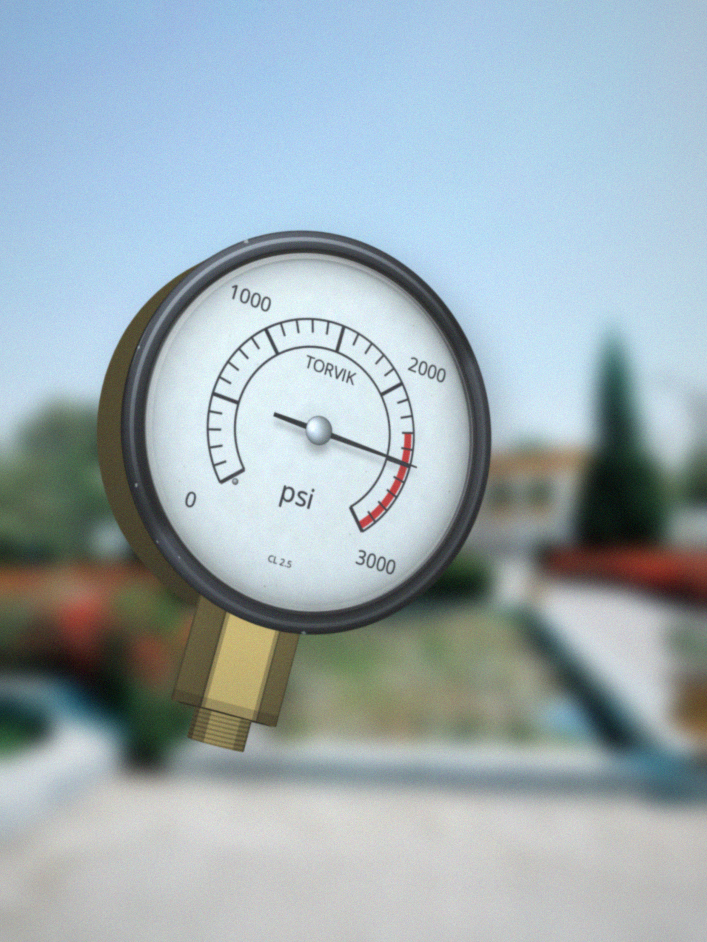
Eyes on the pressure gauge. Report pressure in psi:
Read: 2500 psi
